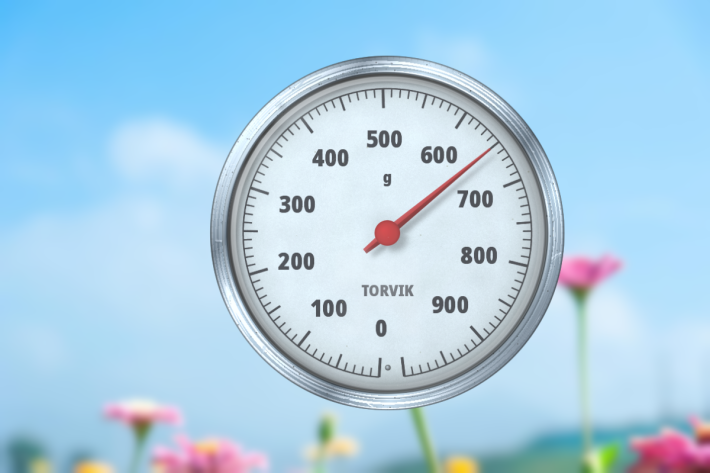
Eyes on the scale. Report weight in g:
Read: 650 g
